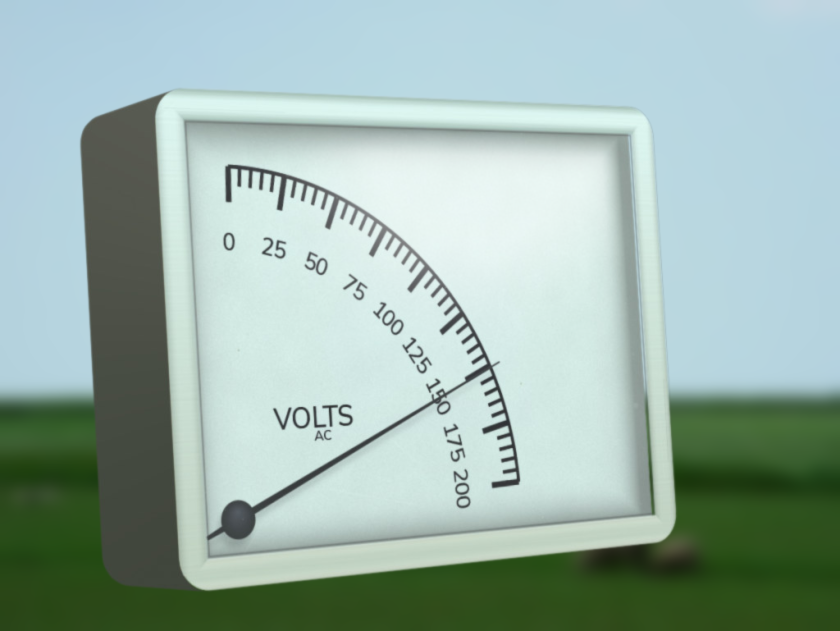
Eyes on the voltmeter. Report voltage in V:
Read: 150 V
